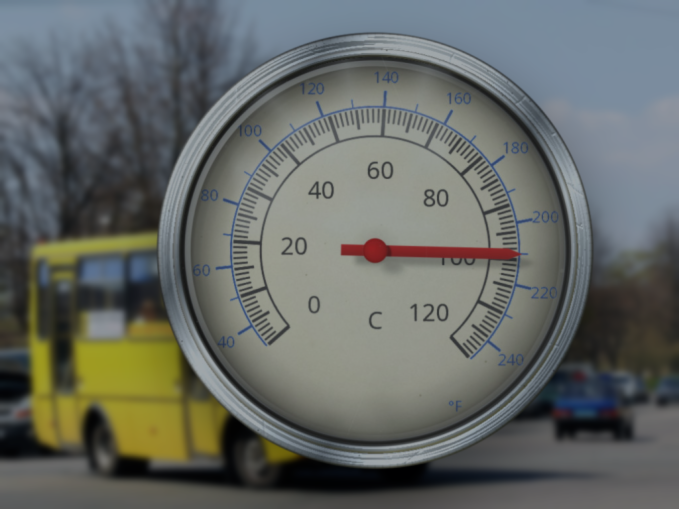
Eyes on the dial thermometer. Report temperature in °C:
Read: 99 °C
